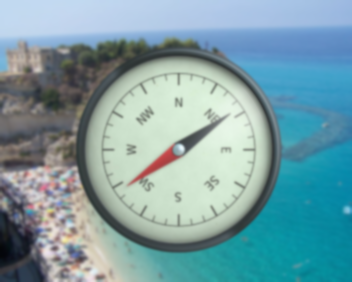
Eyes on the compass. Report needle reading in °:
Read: 235 °
